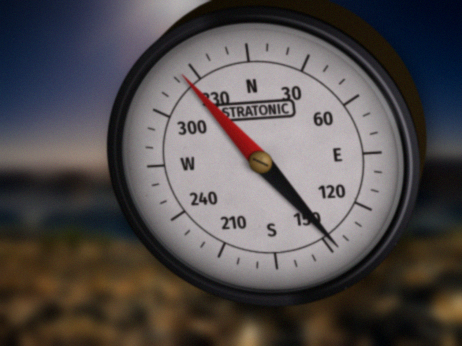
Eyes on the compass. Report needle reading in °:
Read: 325 °
